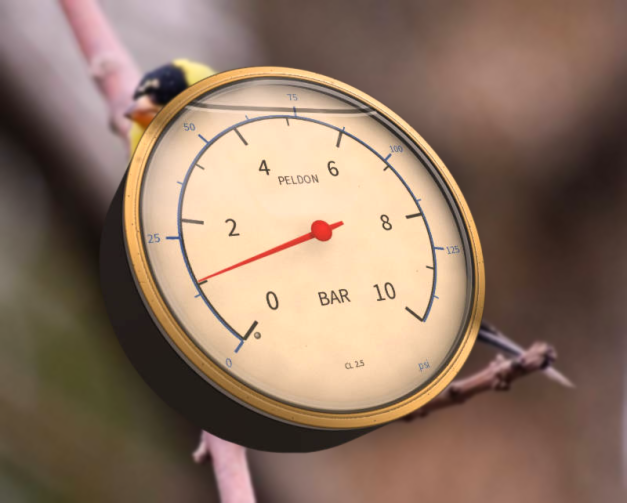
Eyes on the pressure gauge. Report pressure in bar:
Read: 1 bar
